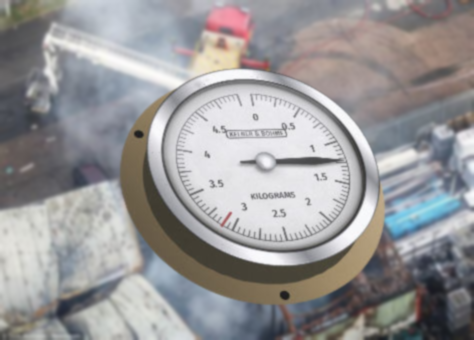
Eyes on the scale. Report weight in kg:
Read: 1.25 kg
